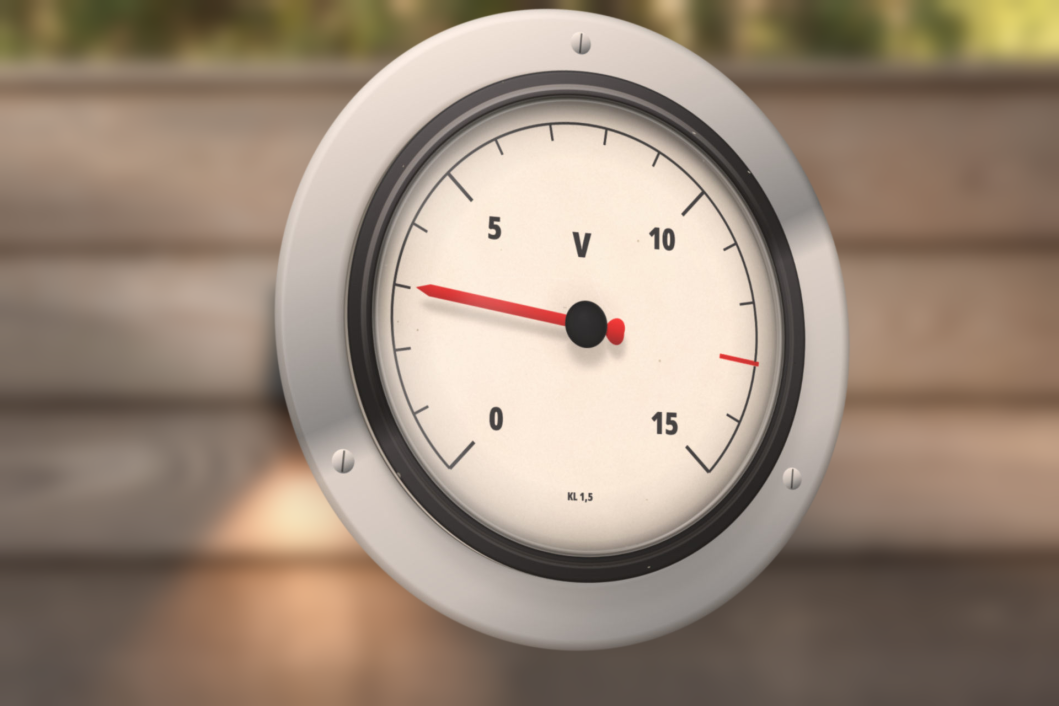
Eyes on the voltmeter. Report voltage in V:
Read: 3 V
